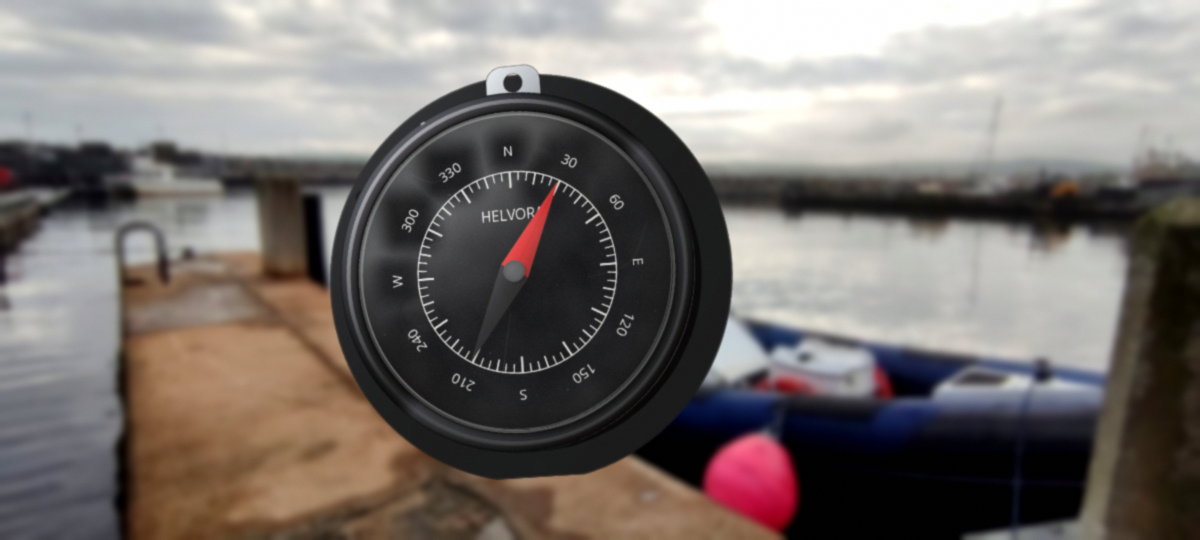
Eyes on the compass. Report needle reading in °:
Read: 30 °
